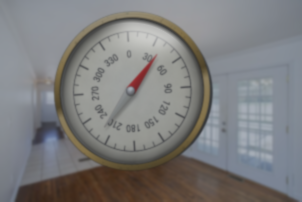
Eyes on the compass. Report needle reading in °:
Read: 40 °
